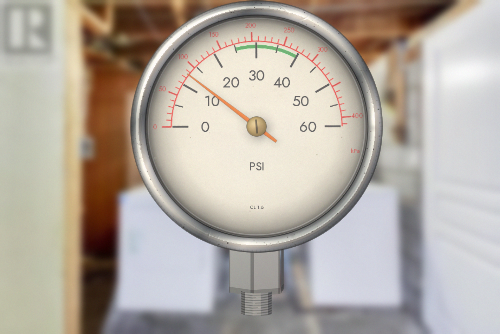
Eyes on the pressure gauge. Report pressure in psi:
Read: 12.5 psi
